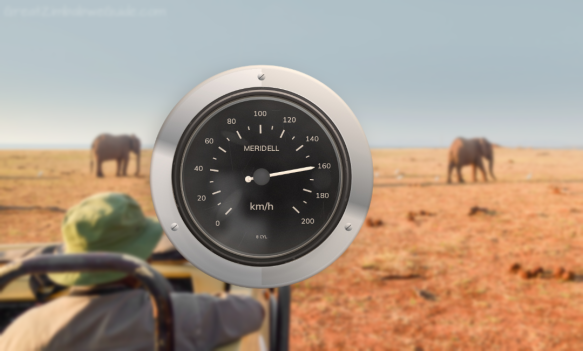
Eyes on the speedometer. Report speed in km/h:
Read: 160 km/h
